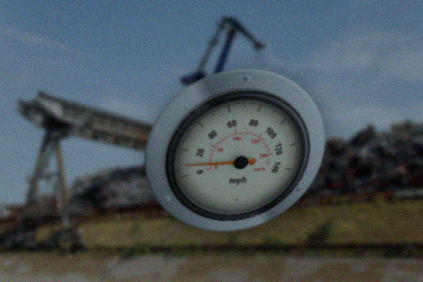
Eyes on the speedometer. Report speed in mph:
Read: 10 mph
